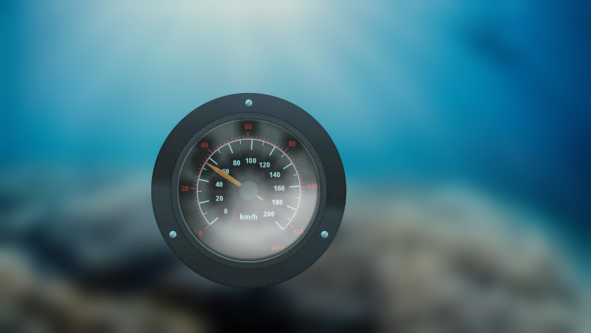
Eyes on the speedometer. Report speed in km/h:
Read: 55 km/h
